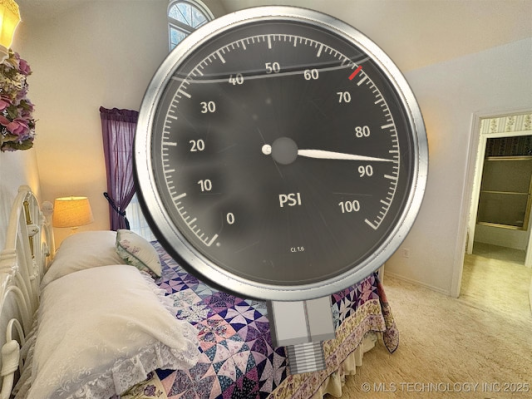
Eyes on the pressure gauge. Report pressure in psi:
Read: 87 psi
